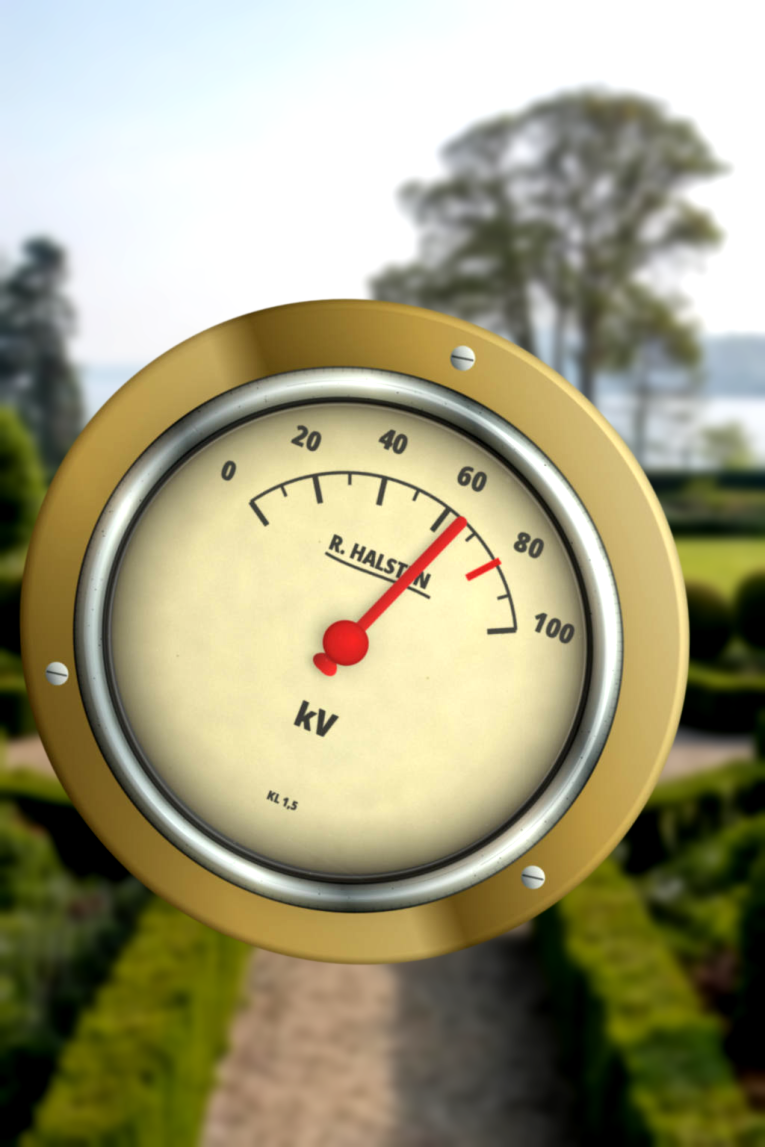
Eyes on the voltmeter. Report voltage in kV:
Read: 65 kV
